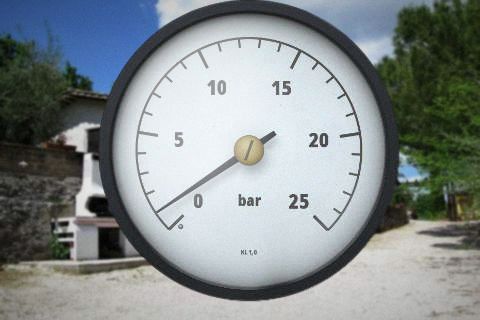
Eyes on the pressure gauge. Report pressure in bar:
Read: 1 bar
